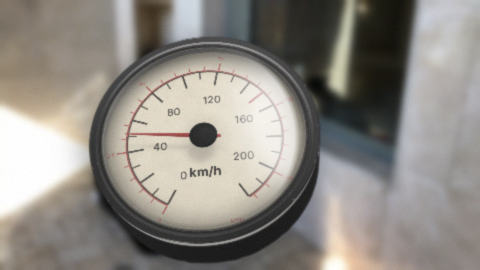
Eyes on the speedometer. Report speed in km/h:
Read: 50 km/h
